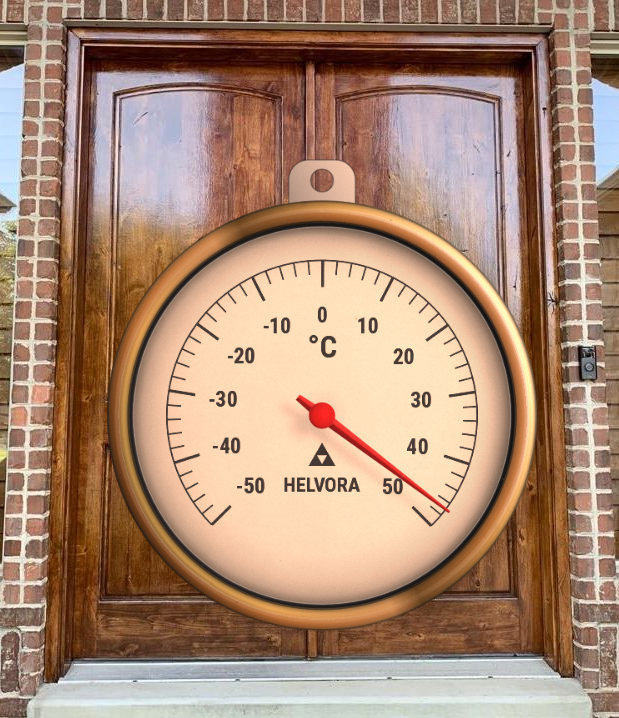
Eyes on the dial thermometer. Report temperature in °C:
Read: 47 °C
